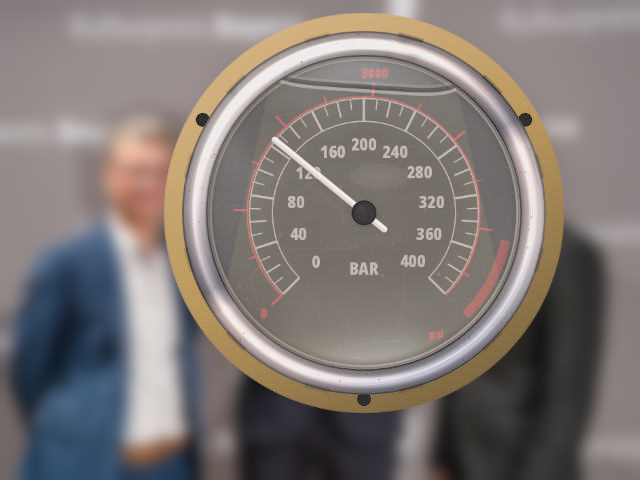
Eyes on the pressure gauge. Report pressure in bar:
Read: 125 bar
